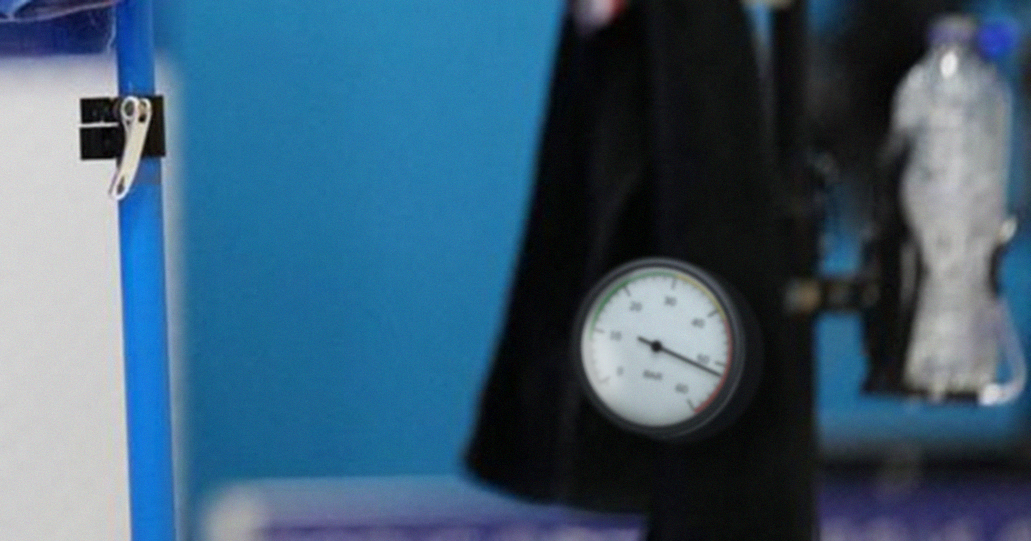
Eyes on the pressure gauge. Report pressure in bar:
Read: 52 bar
